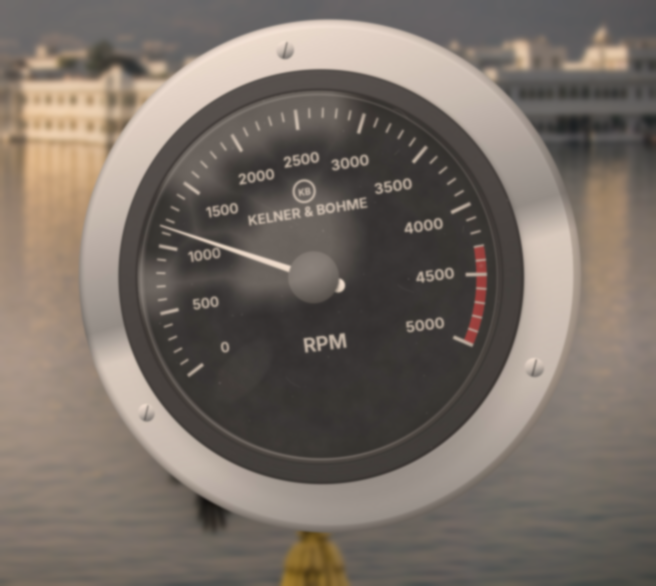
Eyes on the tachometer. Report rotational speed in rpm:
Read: 1150 rpm
